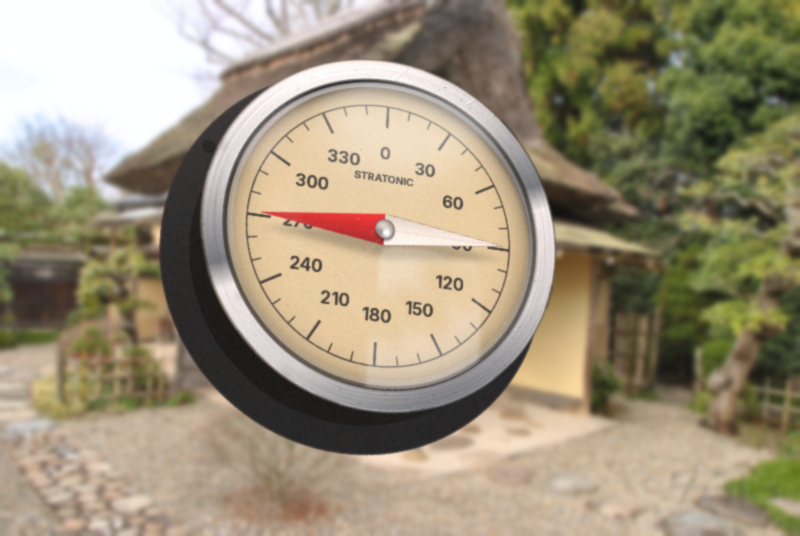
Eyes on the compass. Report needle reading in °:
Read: 270 °
